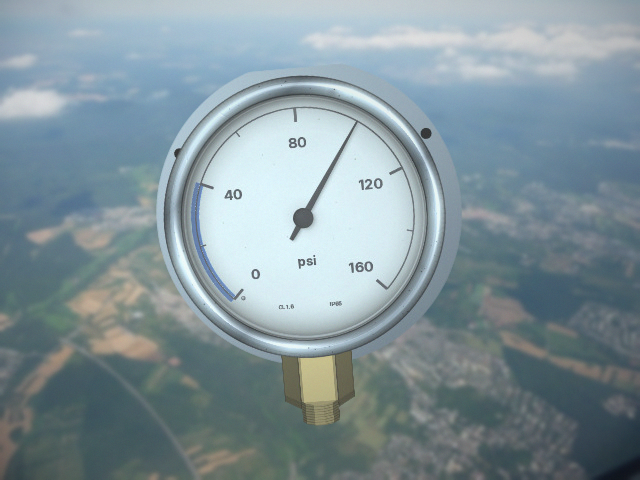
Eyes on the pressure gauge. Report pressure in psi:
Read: 100 psi
